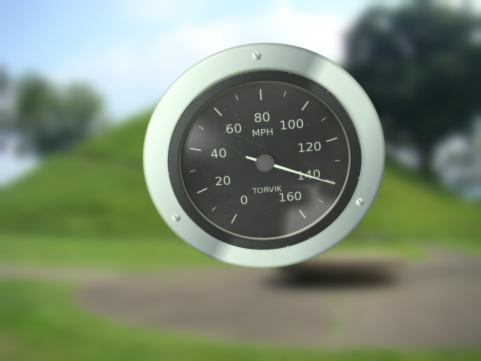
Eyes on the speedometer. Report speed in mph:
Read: 140 mph
